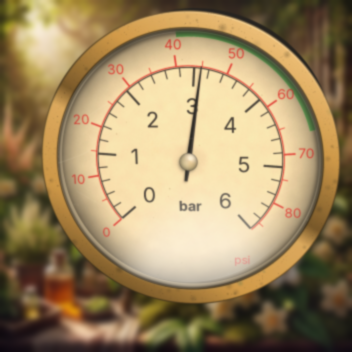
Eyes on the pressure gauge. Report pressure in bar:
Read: 3.1 bar
